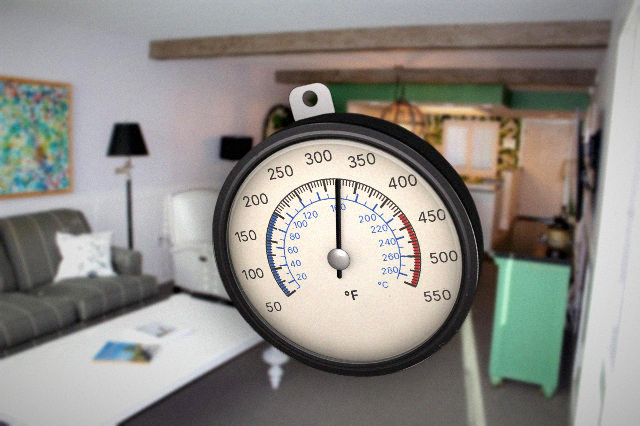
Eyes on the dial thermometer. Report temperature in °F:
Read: 325 °F
